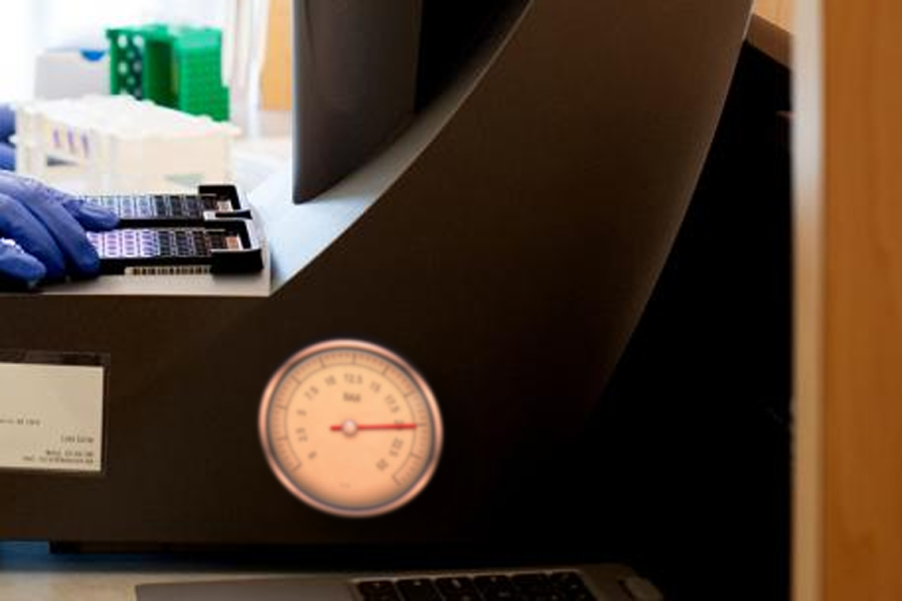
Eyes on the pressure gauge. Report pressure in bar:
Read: 20 bar
